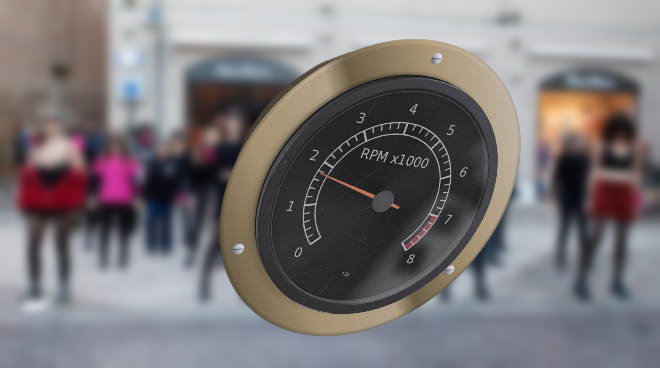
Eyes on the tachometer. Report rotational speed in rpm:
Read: 1800 rpm
